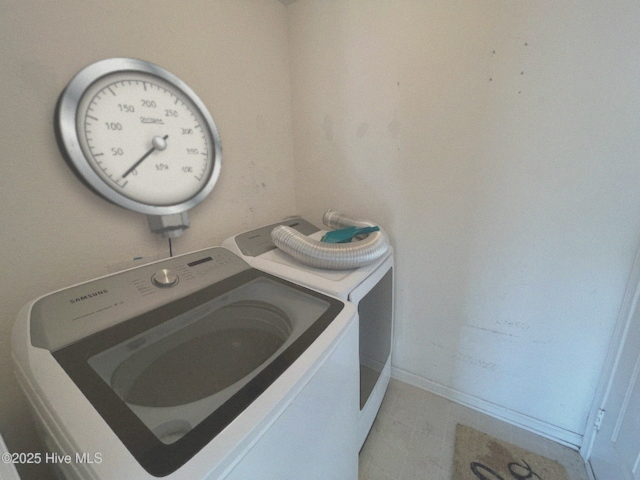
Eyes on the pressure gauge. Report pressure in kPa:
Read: 10 kPa
